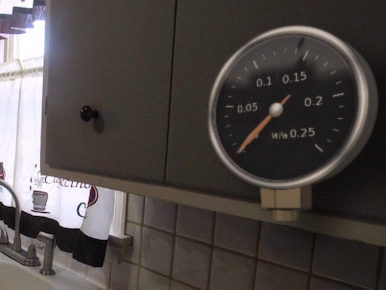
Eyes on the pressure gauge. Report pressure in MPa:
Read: 0 MPa
